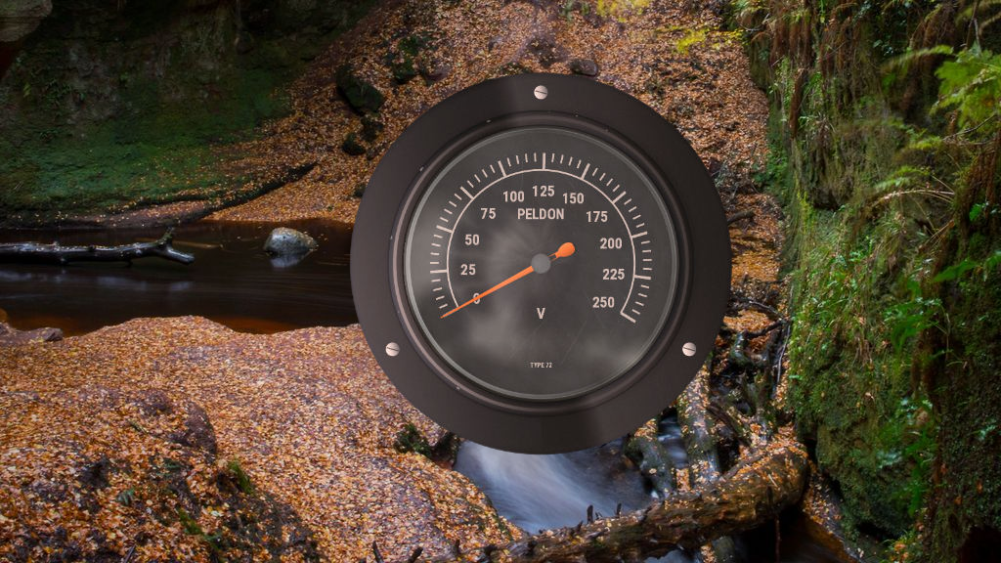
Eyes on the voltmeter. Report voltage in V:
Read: 0 V
